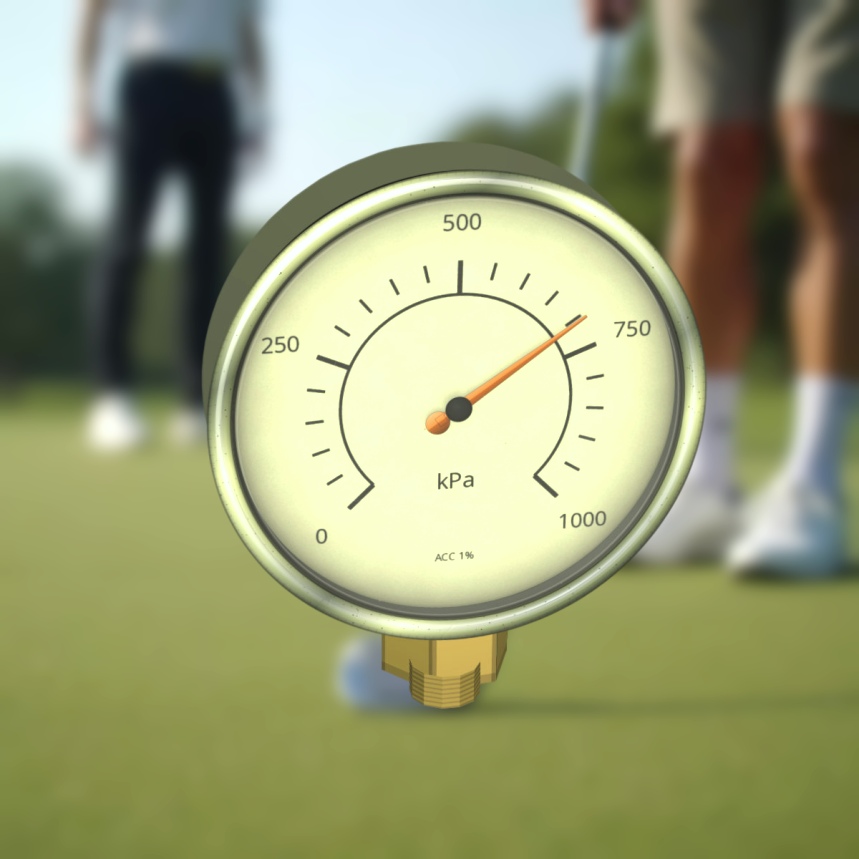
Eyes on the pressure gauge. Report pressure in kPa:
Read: 700 kPa
